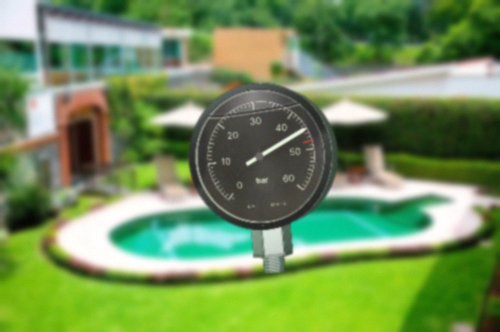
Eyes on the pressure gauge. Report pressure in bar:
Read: 45 bar
